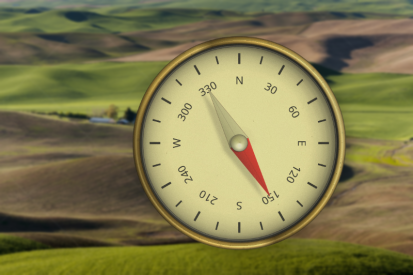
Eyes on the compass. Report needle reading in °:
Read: 150 °
